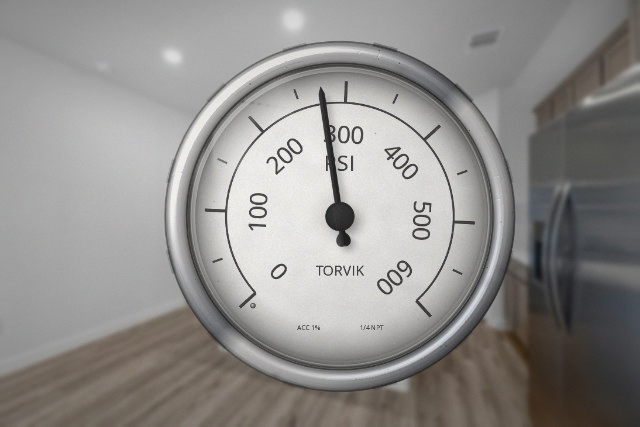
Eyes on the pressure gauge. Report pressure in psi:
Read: 275 psi
